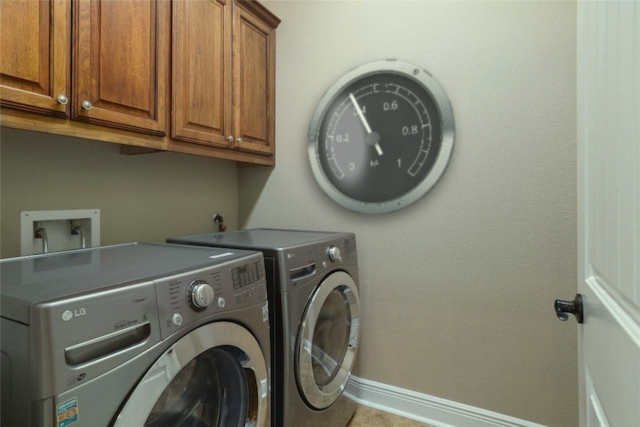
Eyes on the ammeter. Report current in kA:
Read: 0.4 kA
